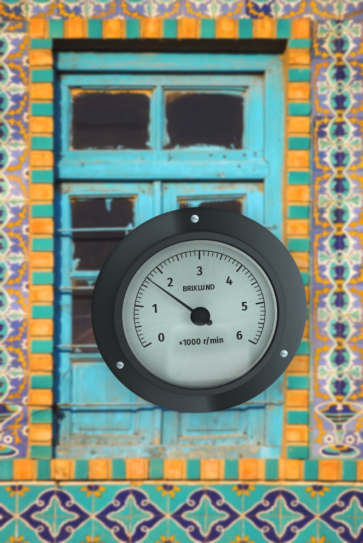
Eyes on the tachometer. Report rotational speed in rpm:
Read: 1700 rpm
